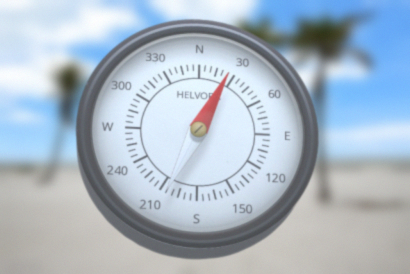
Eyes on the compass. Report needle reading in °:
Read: 25 °
